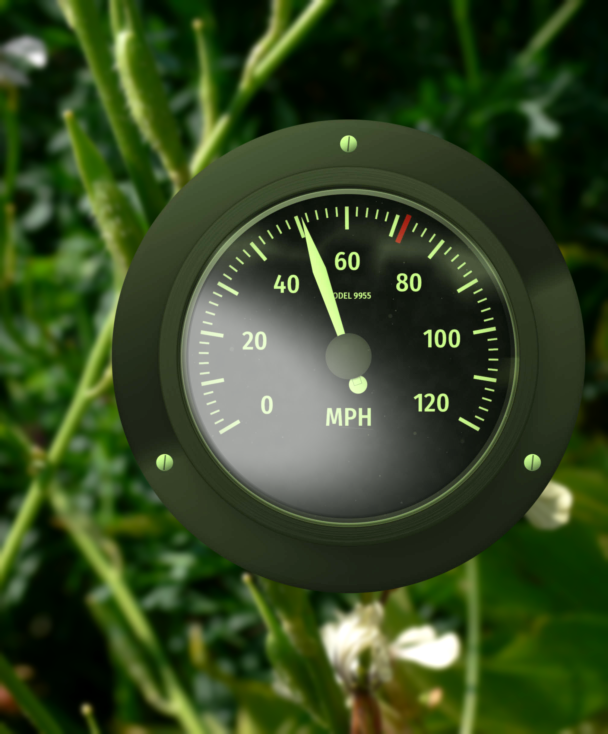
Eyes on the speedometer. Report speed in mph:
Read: 51 mph
